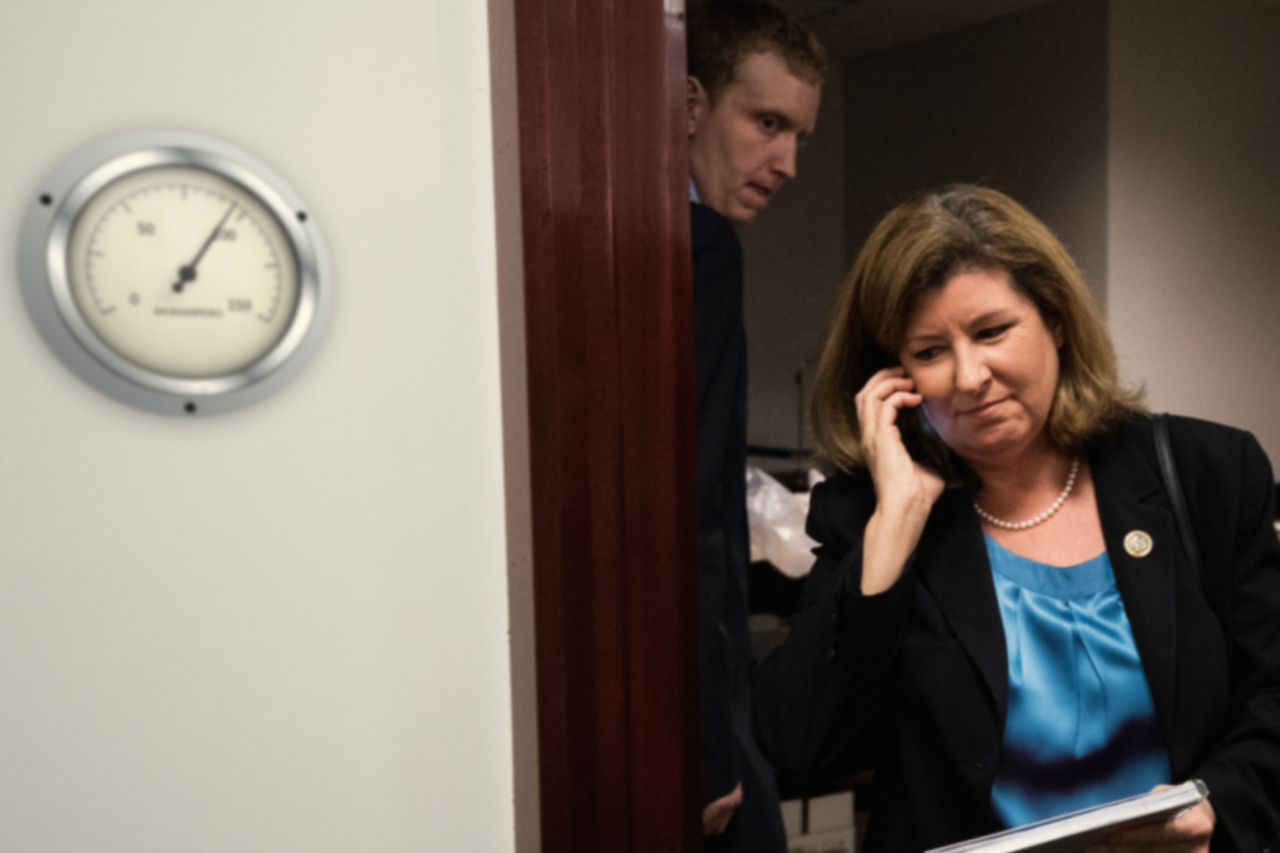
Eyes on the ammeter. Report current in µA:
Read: 95 µA
